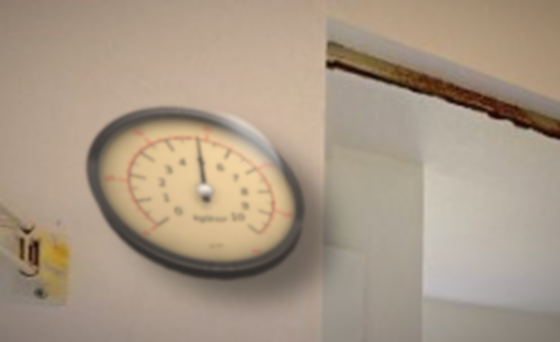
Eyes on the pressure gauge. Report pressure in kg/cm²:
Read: 5 kg/cm²
